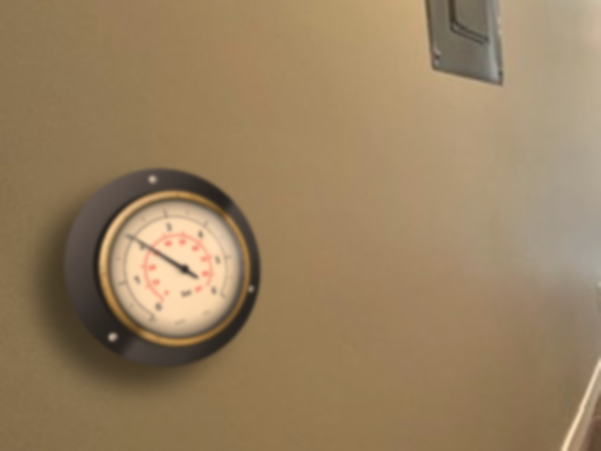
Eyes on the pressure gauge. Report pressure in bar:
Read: 2 bar
